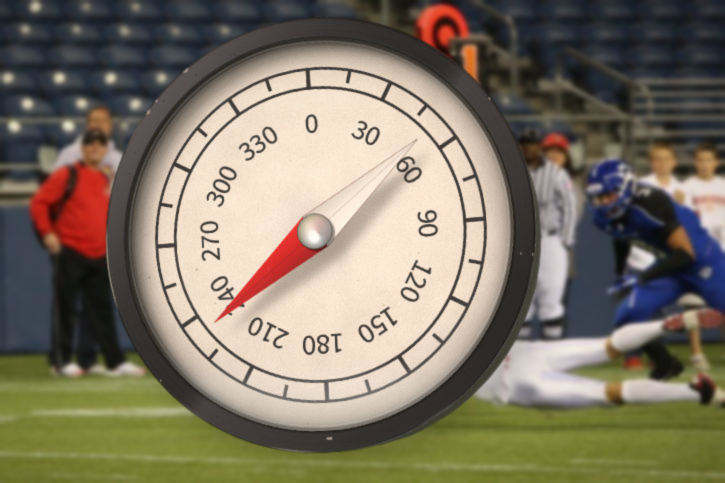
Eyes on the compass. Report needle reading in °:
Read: 232.5 °
